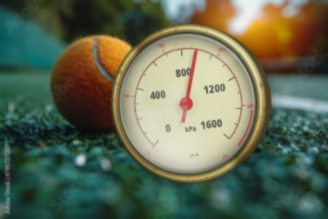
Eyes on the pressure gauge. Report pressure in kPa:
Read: 900 kPa
